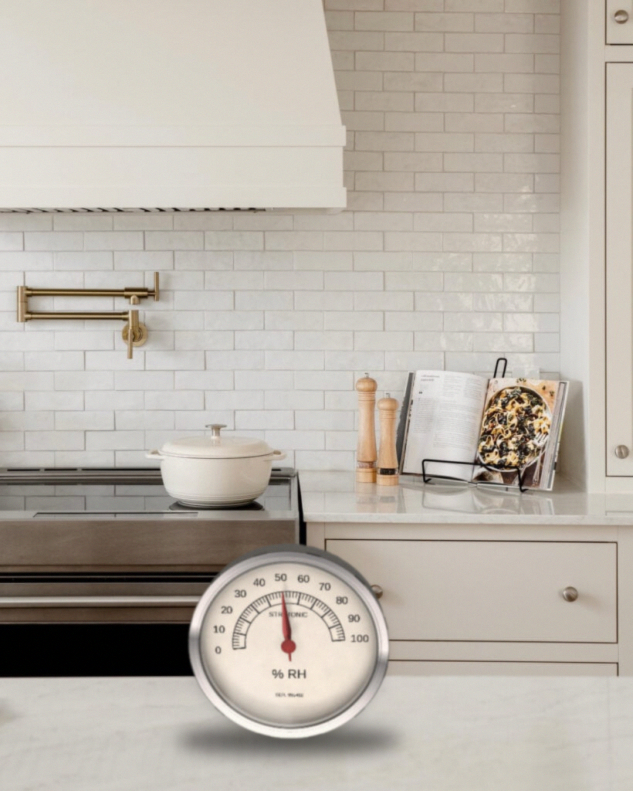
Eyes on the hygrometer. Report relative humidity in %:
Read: 50 %
